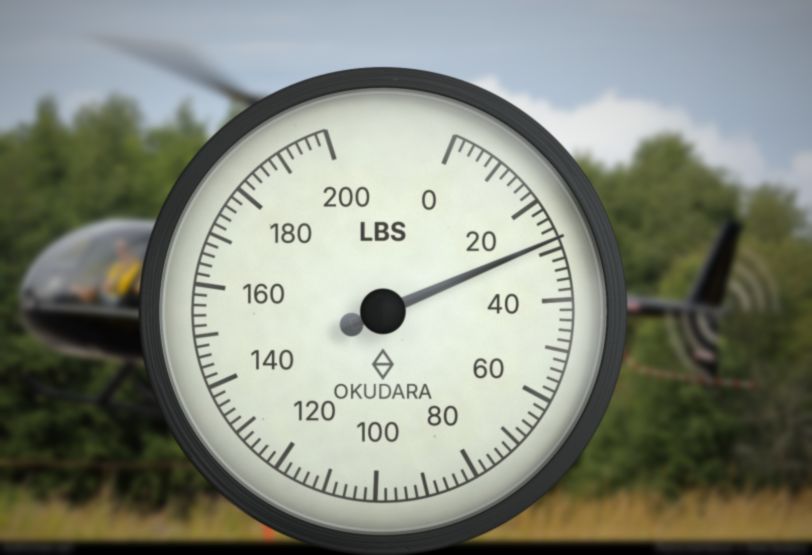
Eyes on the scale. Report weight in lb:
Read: 28 lb
